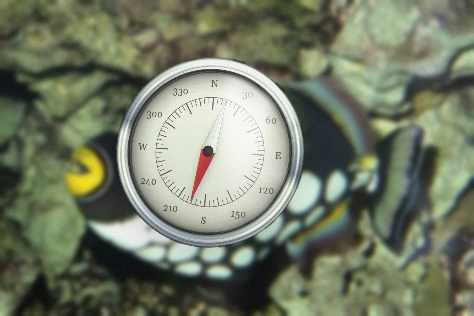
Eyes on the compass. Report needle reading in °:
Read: 195 °
